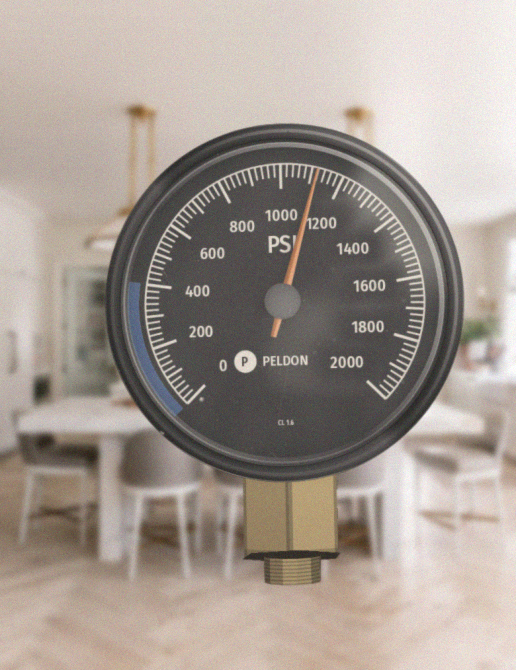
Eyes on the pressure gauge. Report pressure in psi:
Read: 1120 psi
